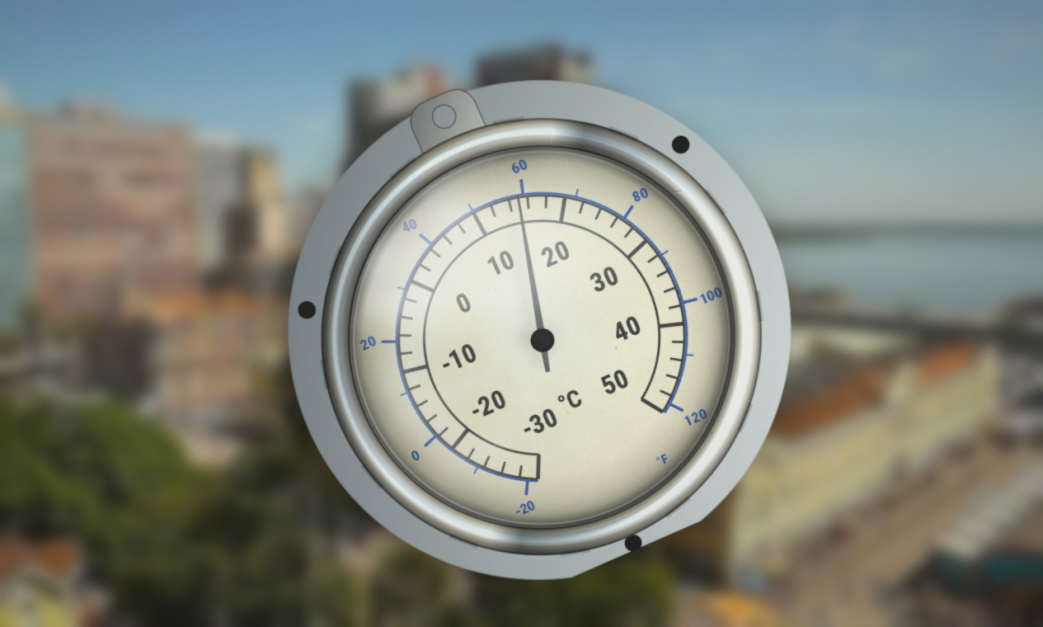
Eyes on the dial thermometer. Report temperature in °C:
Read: 15 °C
